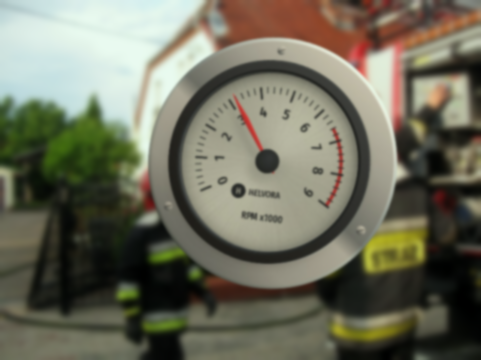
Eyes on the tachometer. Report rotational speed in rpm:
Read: 3200 rpm
